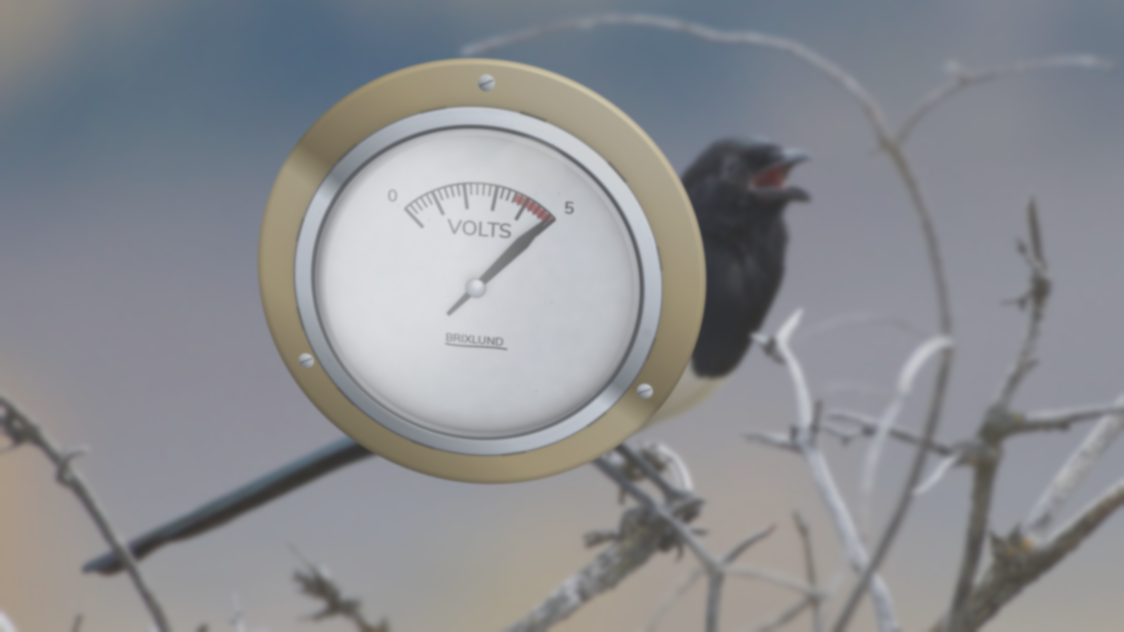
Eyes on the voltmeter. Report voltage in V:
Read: 4.8 V
